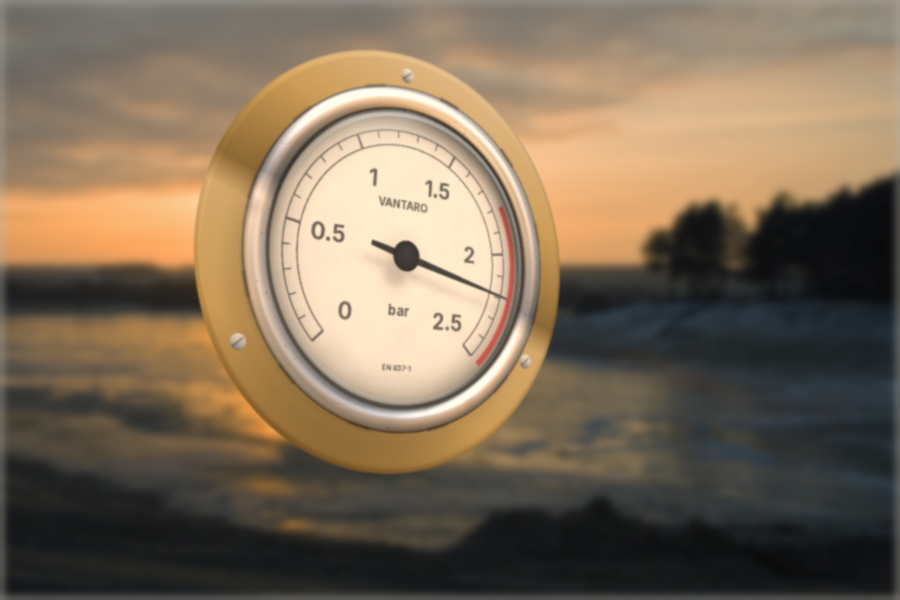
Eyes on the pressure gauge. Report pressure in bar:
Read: 2.2 bar
